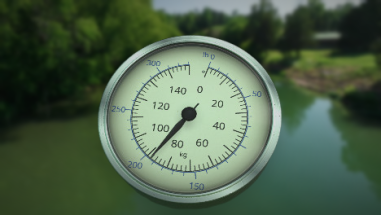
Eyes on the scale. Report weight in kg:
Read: 88 kg
